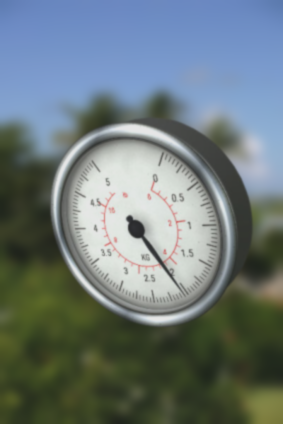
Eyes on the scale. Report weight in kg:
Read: 2 kg
